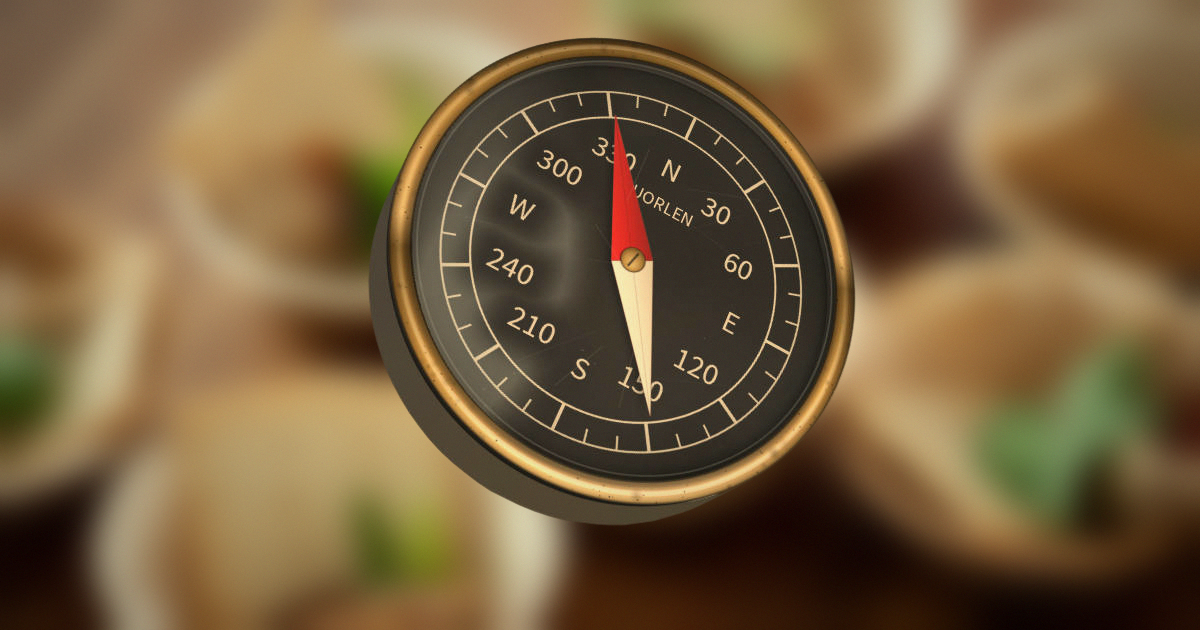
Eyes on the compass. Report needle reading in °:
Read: 330 °
